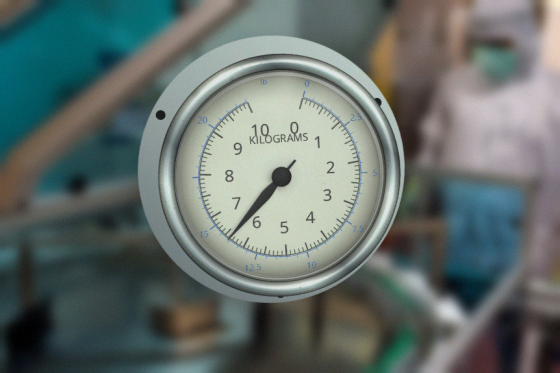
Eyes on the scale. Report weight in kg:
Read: 6.4 kg
